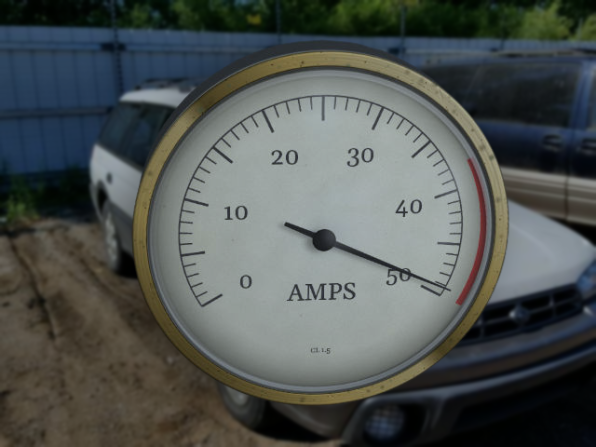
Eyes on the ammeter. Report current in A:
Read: 49 A
